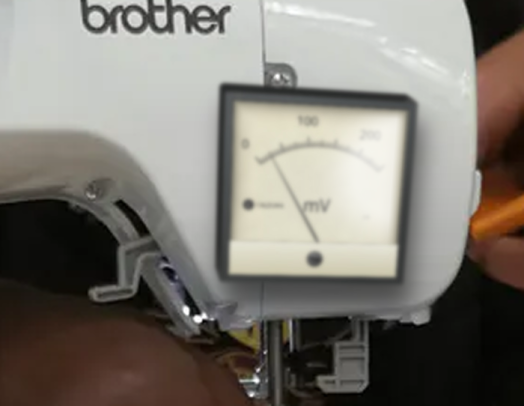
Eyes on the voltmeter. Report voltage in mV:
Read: 25 mV
